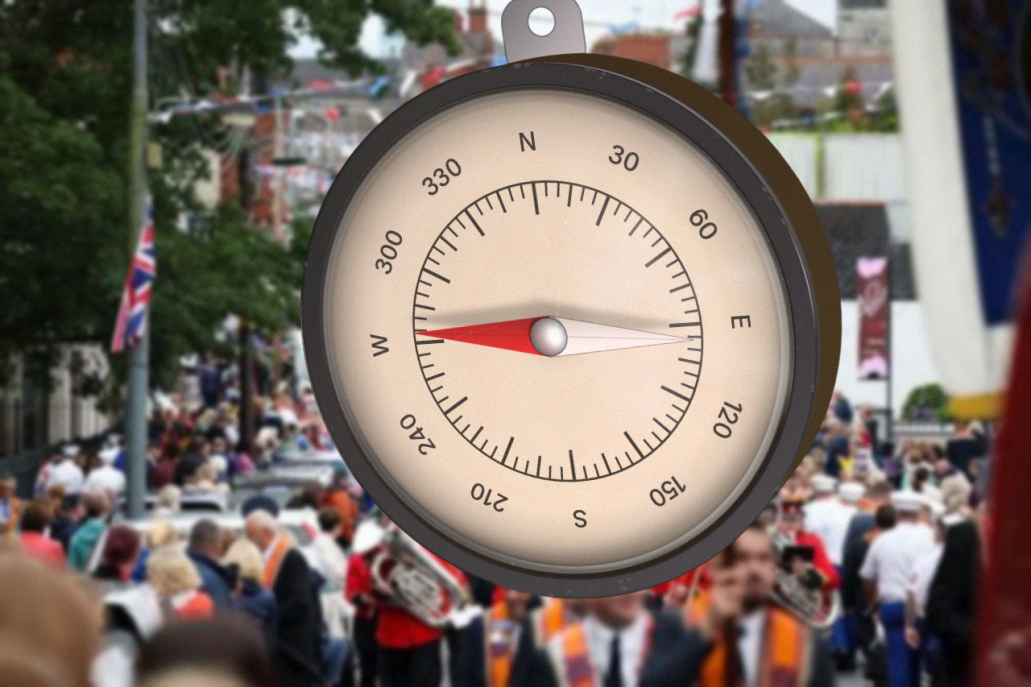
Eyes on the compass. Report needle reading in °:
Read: 275 °
